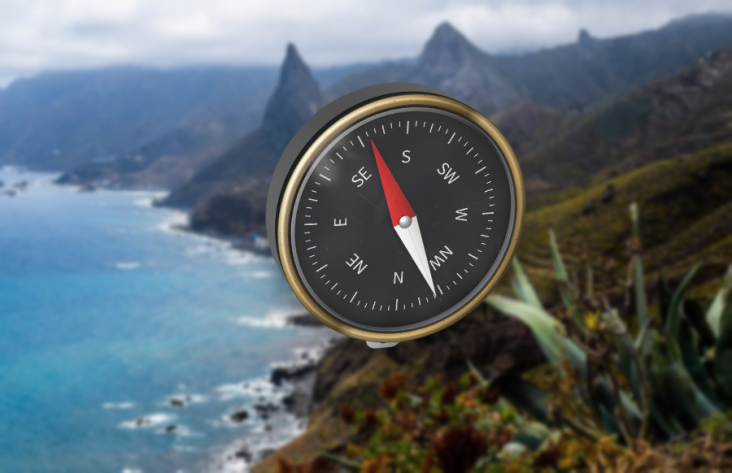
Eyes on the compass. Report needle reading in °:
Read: 155 °
